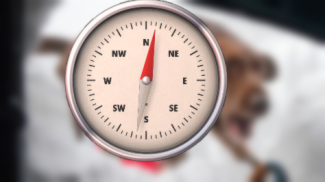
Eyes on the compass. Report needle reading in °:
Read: 10 °
